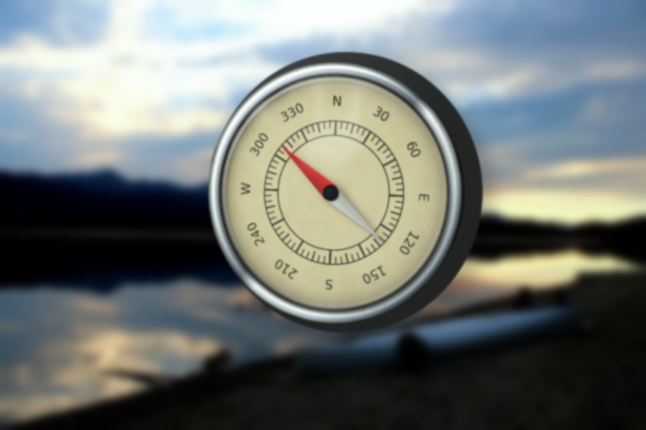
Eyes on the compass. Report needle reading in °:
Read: 310 °
